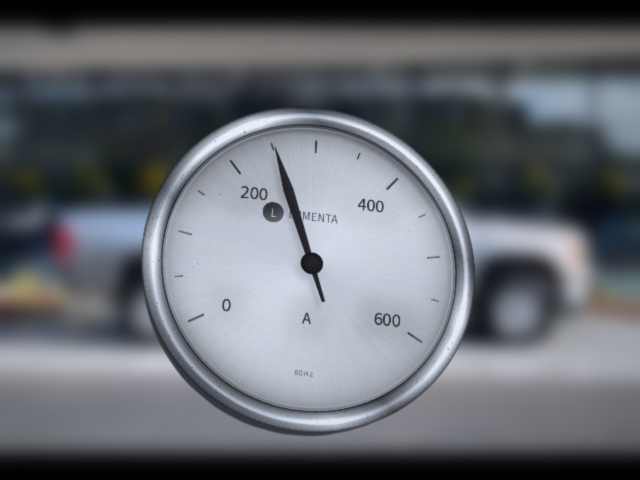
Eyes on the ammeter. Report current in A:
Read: 250 A
